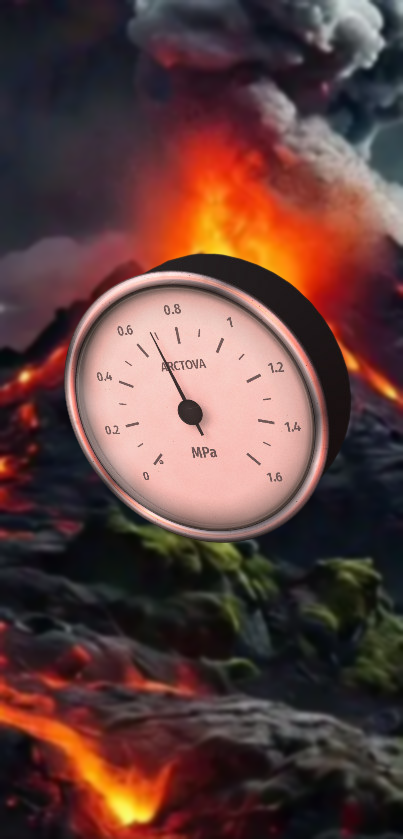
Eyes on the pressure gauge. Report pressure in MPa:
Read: 0.7 MPa
